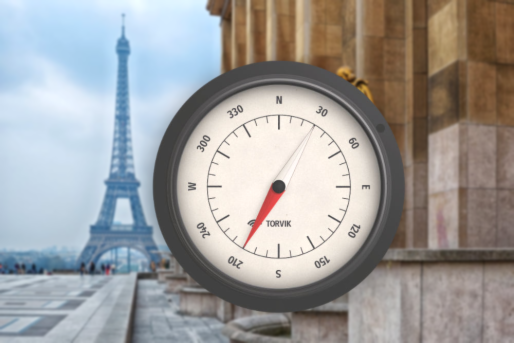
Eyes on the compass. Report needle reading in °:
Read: 210 °
